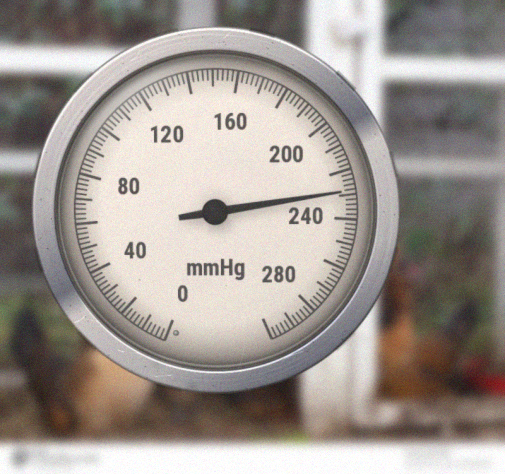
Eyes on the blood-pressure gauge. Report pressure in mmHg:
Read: 228 mmHg
